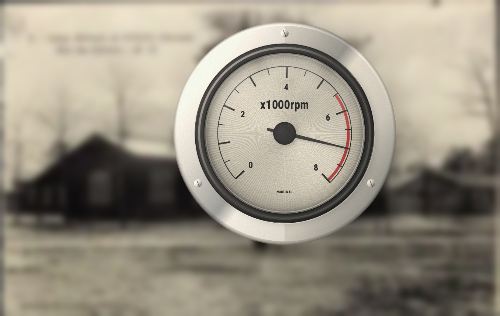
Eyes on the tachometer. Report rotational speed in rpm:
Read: 7000 rpm
